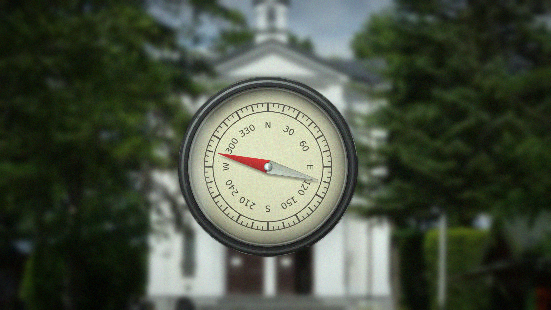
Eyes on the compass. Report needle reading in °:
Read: 285 °
